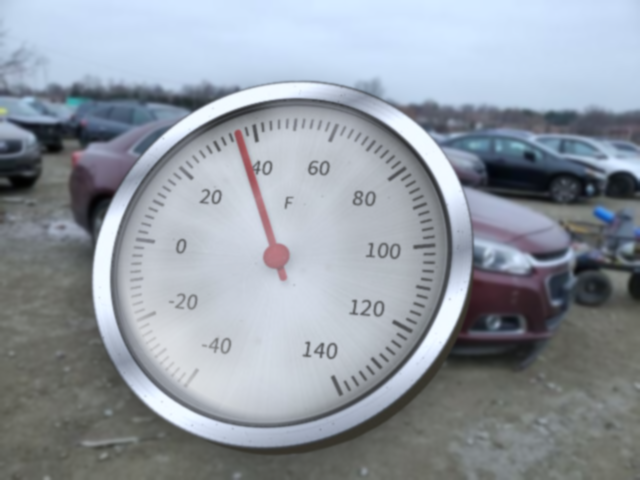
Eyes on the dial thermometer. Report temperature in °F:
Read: 36 °F
